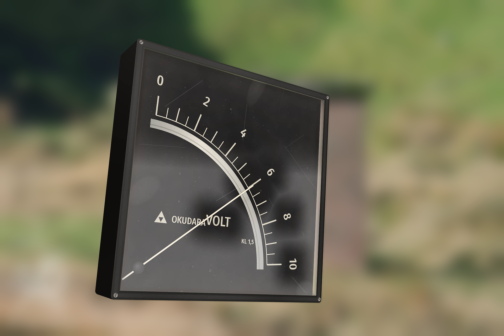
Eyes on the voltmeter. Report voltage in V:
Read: 6 V
